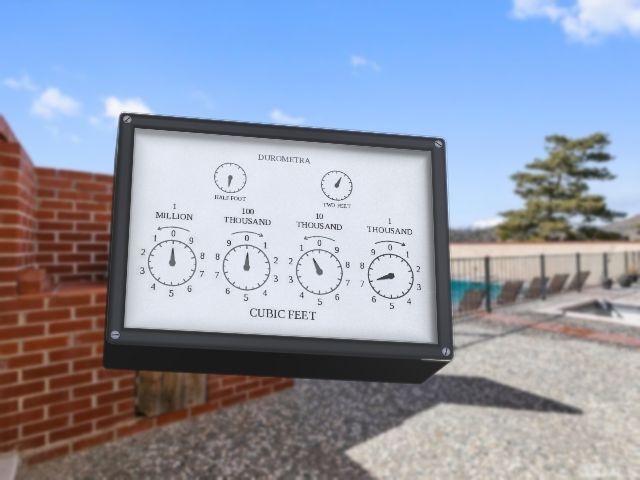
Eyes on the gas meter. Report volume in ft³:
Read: 700 ft³
